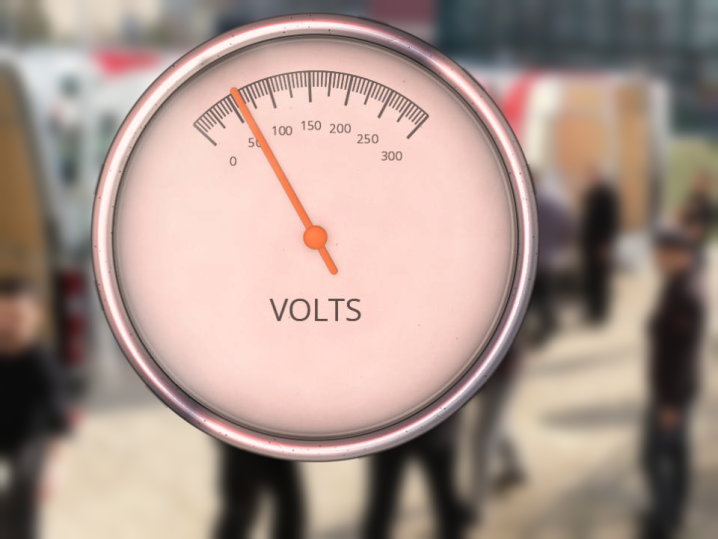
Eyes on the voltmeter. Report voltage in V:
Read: 60 V
